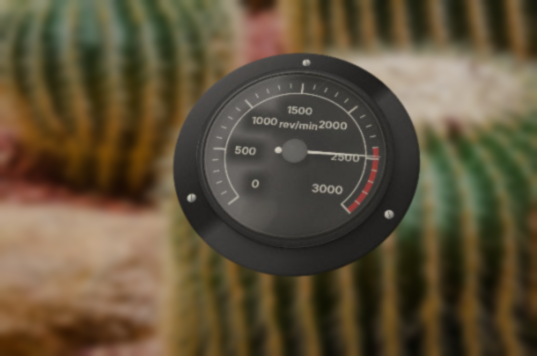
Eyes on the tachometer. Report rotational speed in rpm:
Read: 2500 rpm
